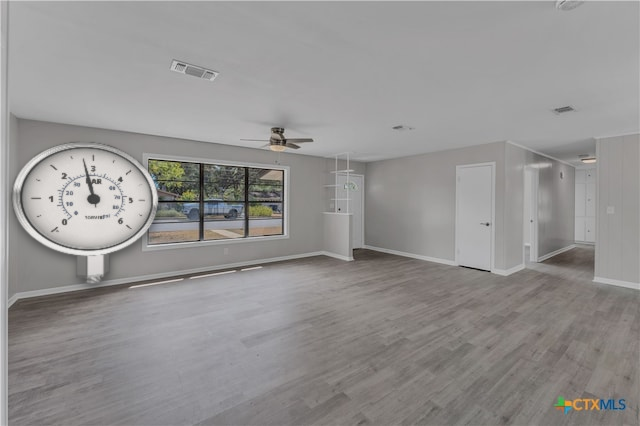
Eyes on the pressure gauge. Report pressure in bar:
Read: 2.75 bar
